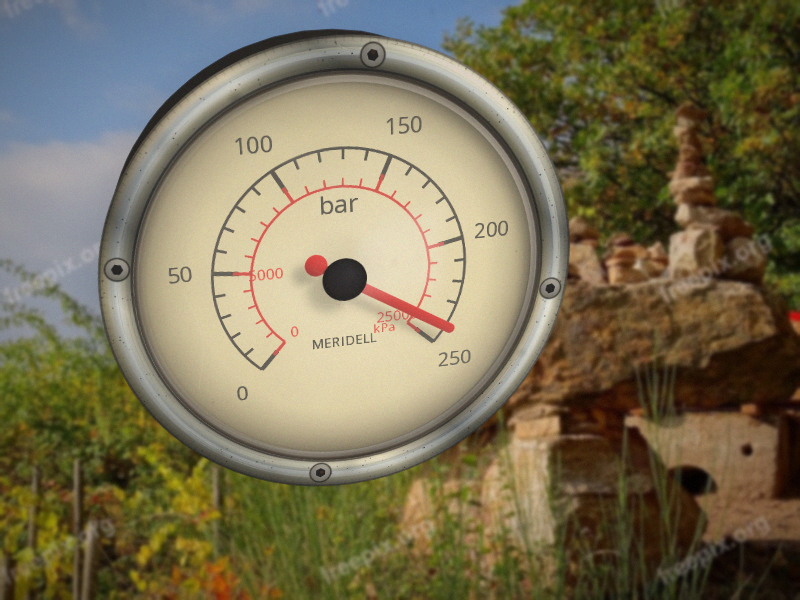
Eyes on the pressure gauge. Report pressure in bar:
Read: 240 bar
